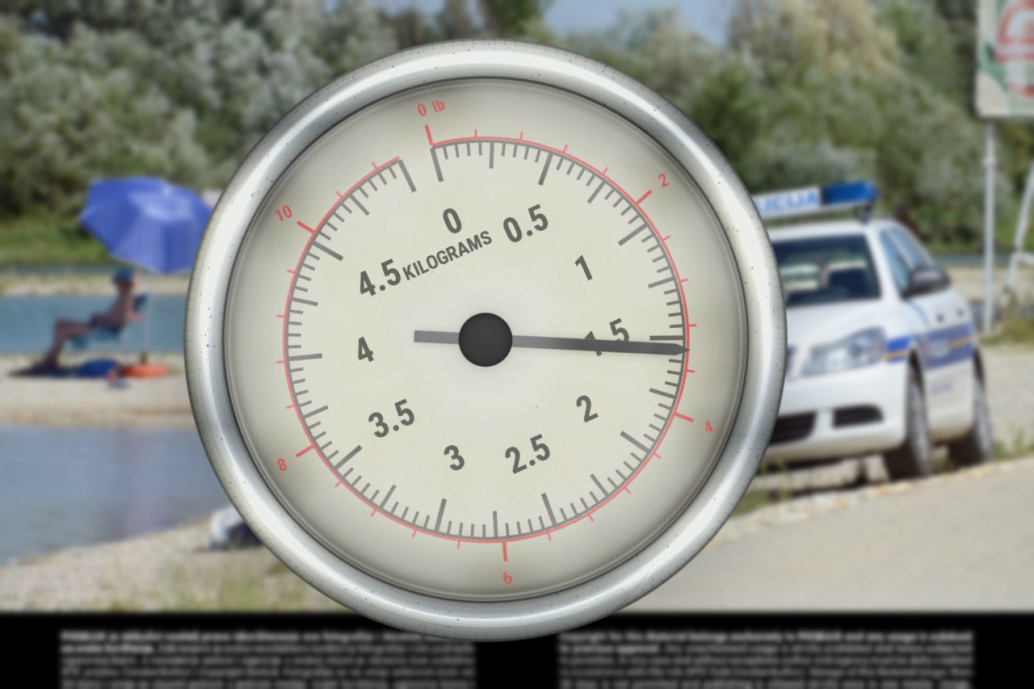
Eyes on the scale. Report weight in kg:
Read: 1.55 kg
